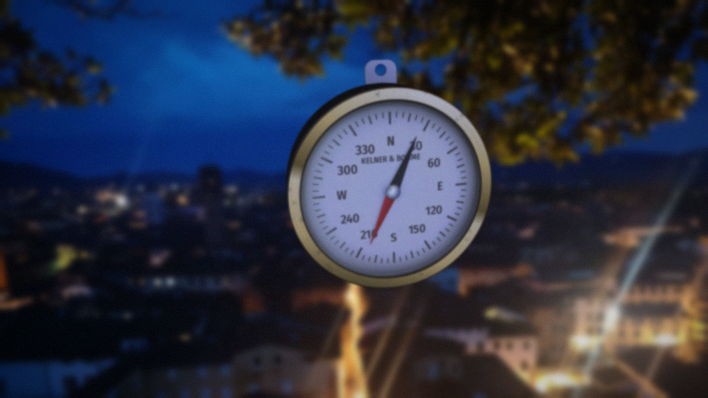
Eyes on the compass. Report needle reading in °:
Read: 205 °
